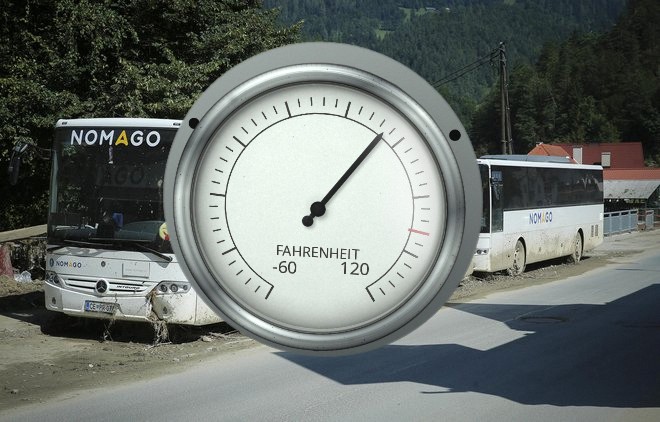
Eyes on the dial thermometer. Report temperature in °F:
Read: 54 °F
